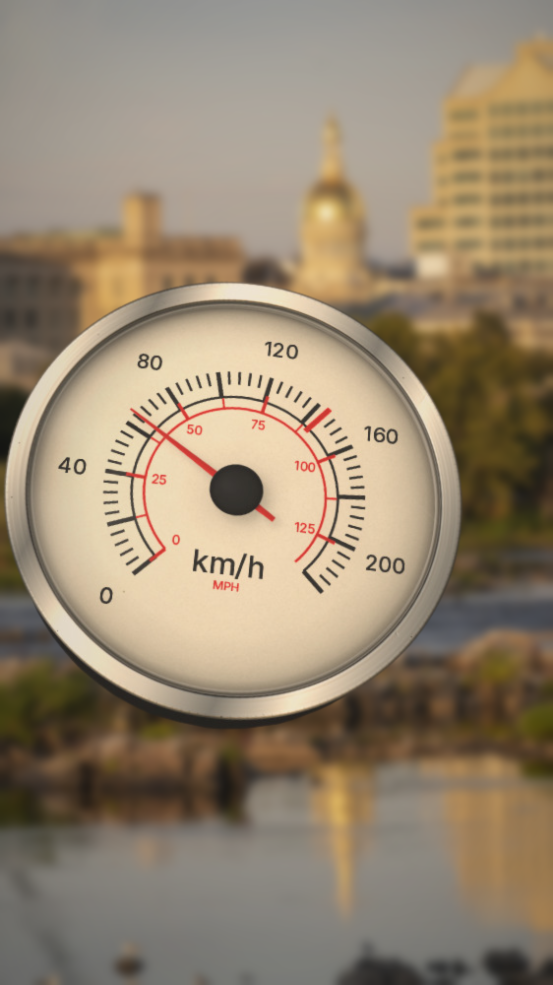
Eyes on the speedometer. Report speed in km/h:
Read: 64 km/h
